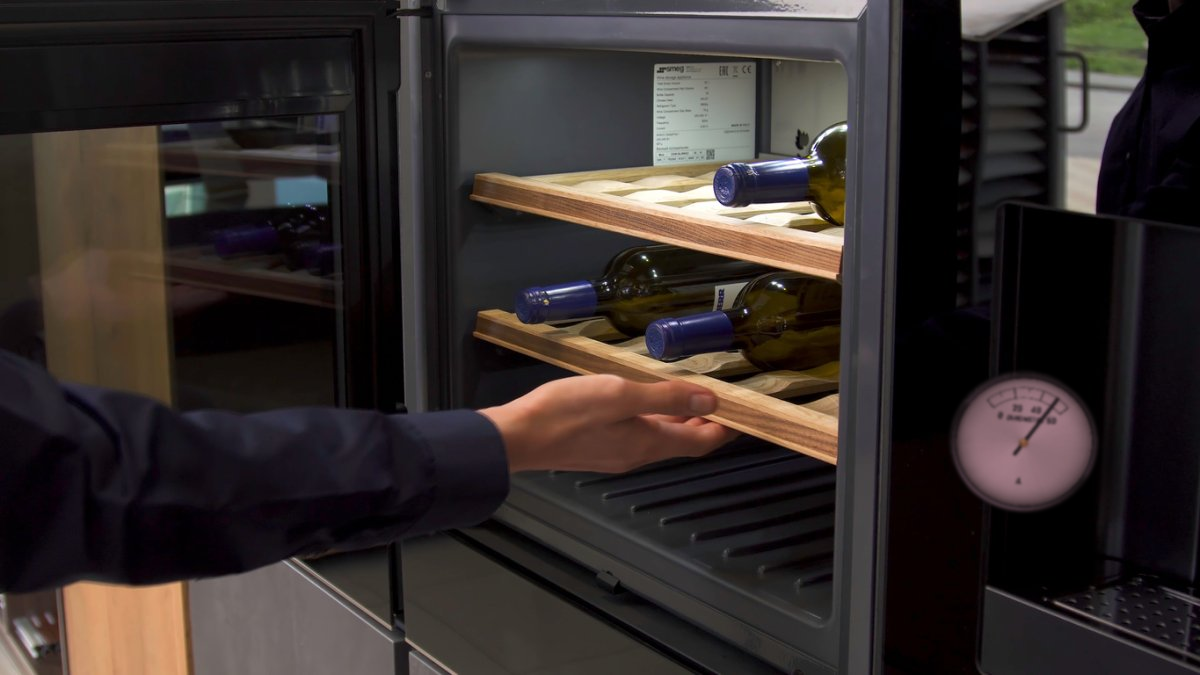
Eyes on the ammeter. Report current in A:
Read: 50 A
